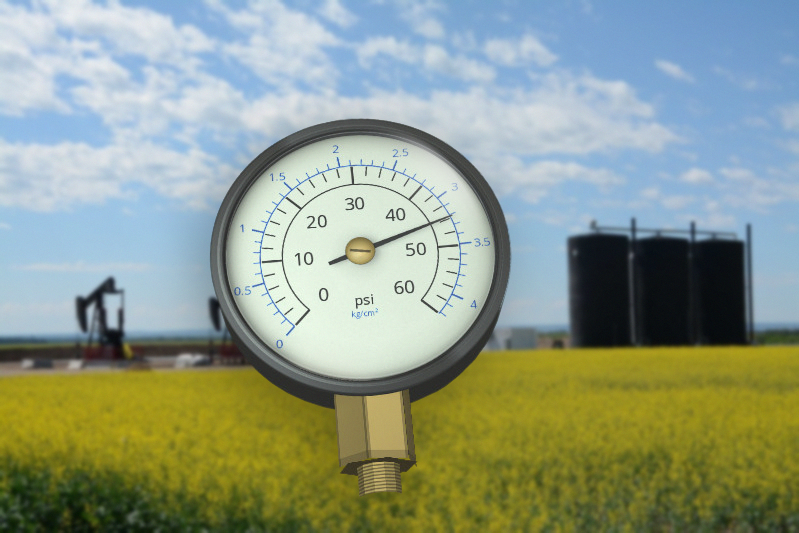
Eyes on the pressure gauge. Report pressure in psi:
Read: 46 psi
